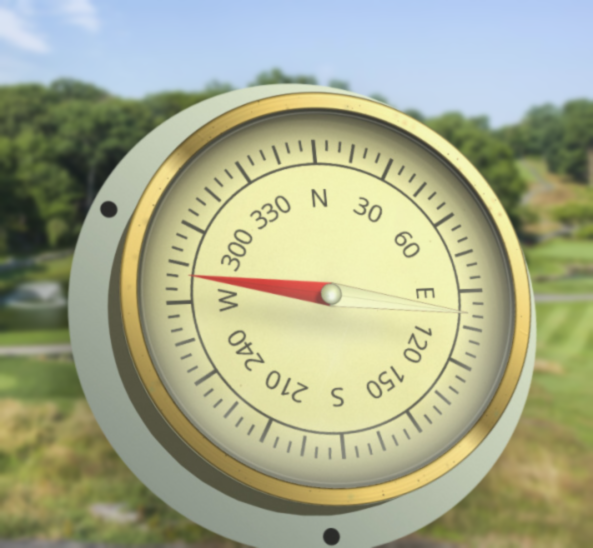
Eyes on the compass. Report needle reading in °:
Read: 280 °
